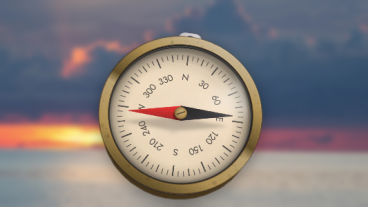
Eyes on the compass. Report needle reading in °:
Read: 265 °
